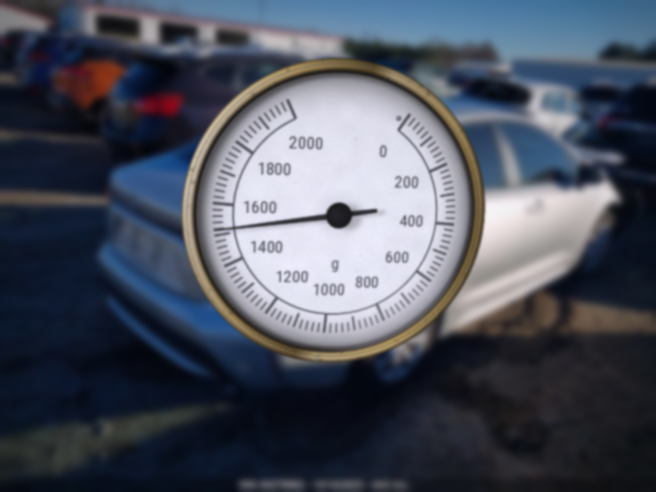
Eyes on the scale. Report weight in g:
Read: 1520 g
